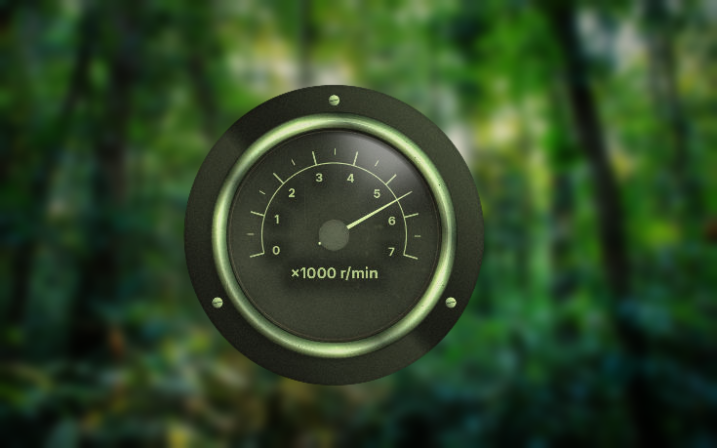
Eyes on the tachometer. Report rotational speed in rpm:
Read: 5500 rpm
